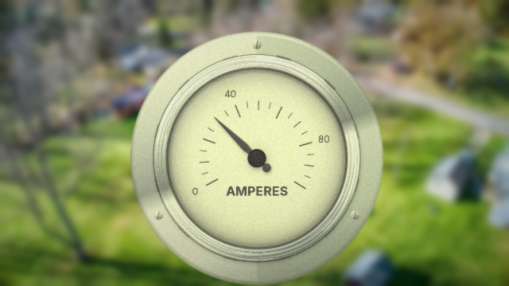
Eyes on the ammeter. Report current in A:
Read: 30 A
